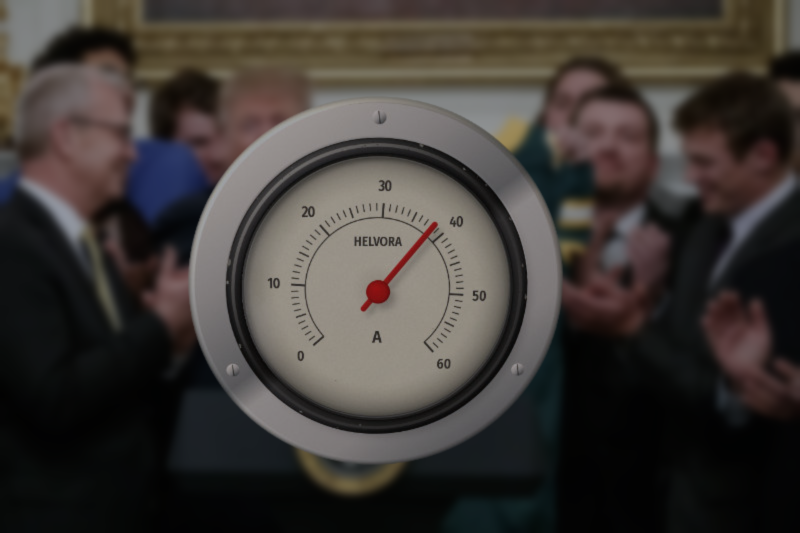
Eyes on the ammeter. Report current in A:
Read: 38 A
